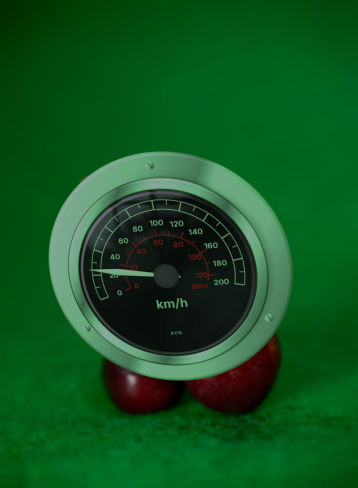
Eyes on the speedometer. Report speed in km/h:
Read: 25 km/h
